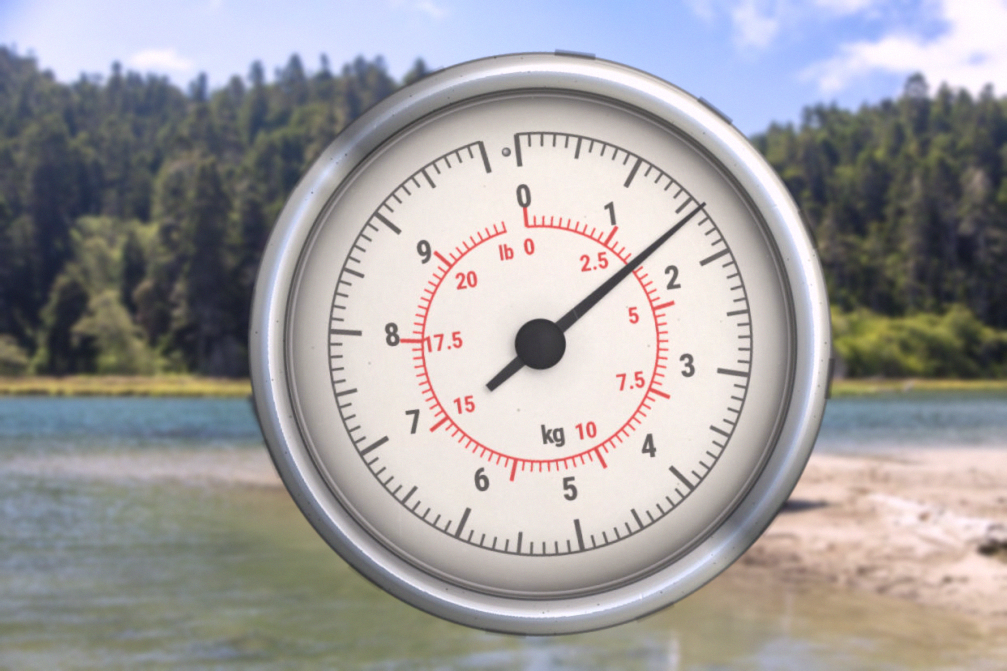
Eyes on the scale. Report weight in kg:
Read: 1.6 kg
